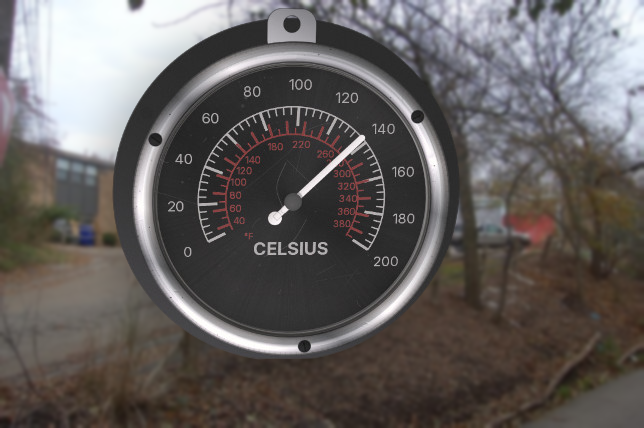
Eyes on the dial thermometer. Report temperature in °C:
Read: 136 °C
